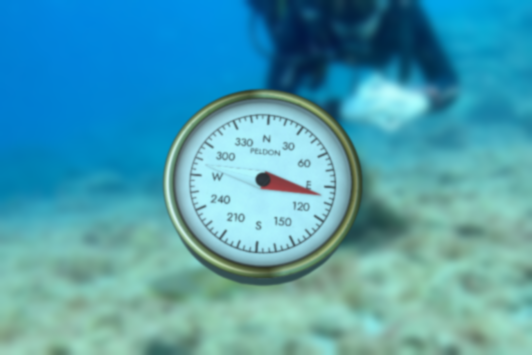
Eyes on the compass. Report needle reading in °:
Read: 100 °
